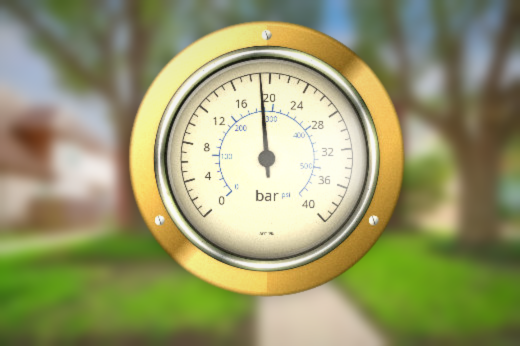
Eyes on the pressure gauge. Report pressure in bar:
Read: 19 bar
